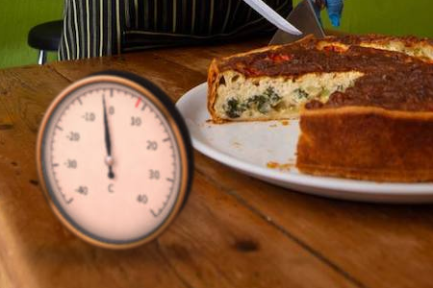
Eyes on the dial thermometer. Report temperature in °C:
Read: -2 °C
